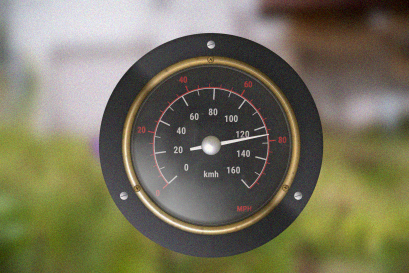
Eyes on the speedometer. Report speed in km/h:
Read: 125 km/h
